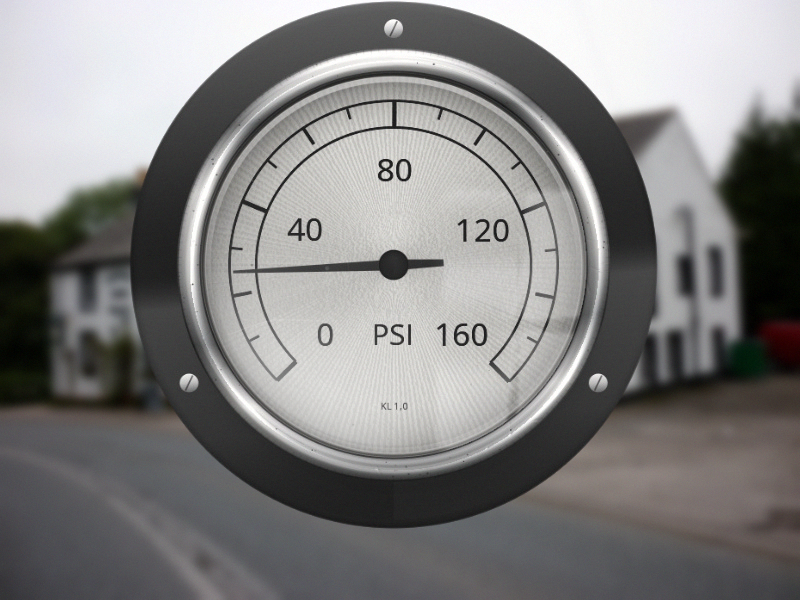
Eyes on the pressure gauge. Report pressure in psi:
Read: 25 psi
